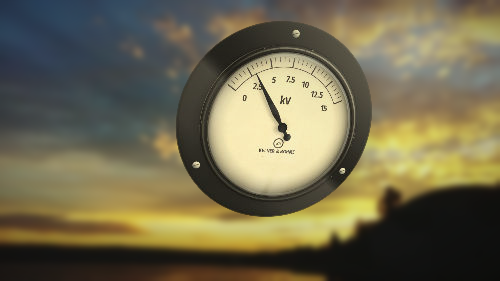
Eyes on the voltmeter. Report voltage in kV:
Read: 3 kV
